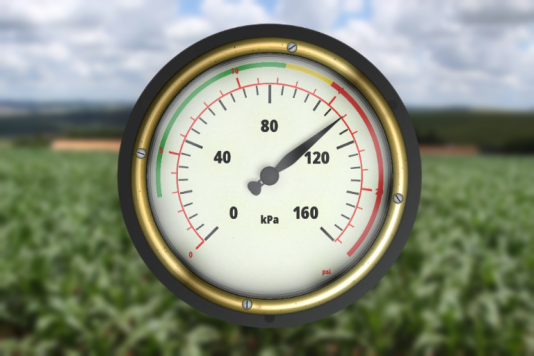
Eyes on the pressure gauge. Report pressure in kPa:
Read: 110 kPa
